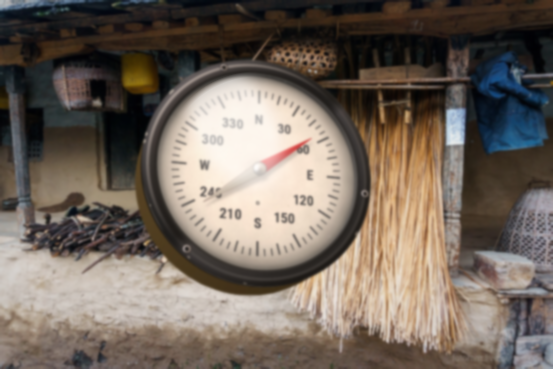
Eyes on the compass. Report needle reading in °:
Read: 55 °
